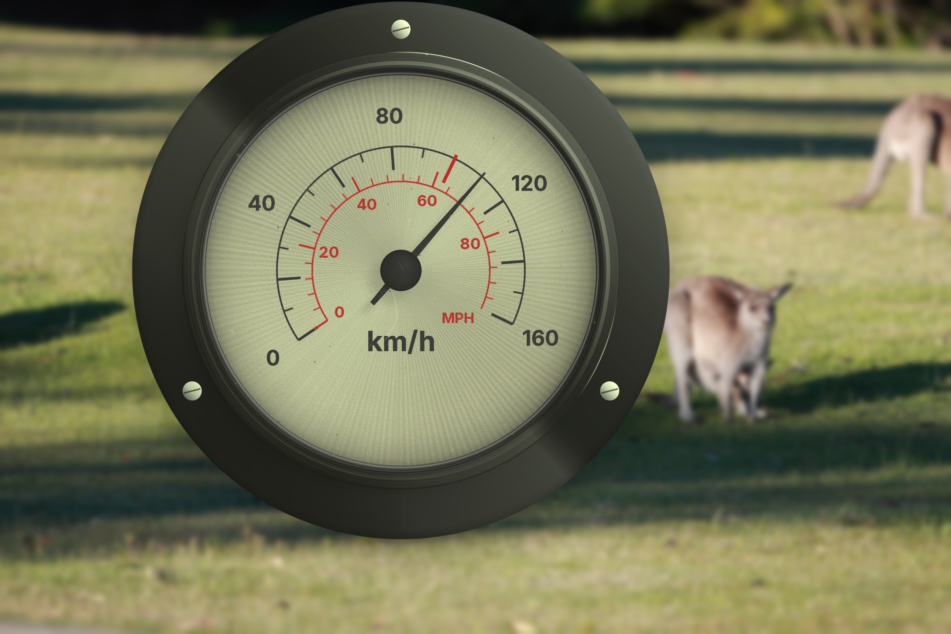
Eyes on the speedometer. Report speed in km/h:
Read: 110 km/h
